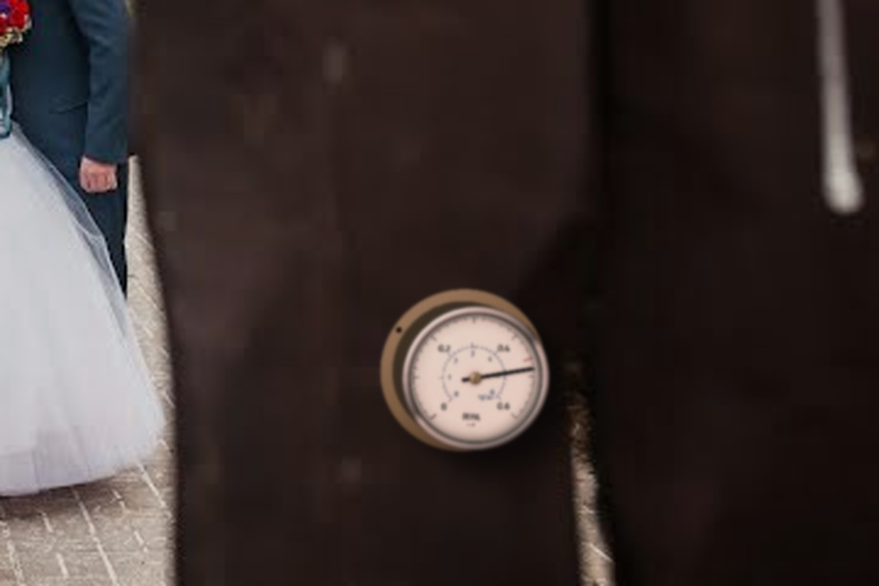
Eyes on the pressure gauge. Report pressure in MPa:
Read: 0.48 MPa
